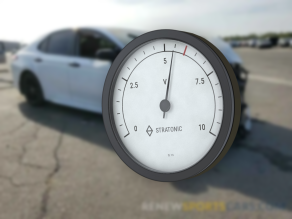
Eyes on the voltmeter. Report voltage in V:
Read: 5.5 V
